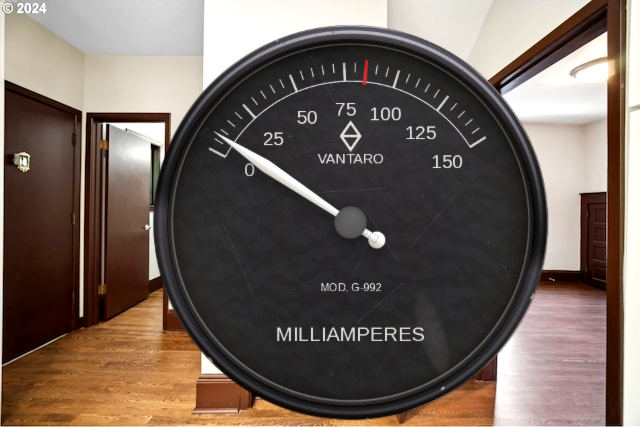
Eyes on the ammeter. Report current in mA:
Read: 7.5 mA
